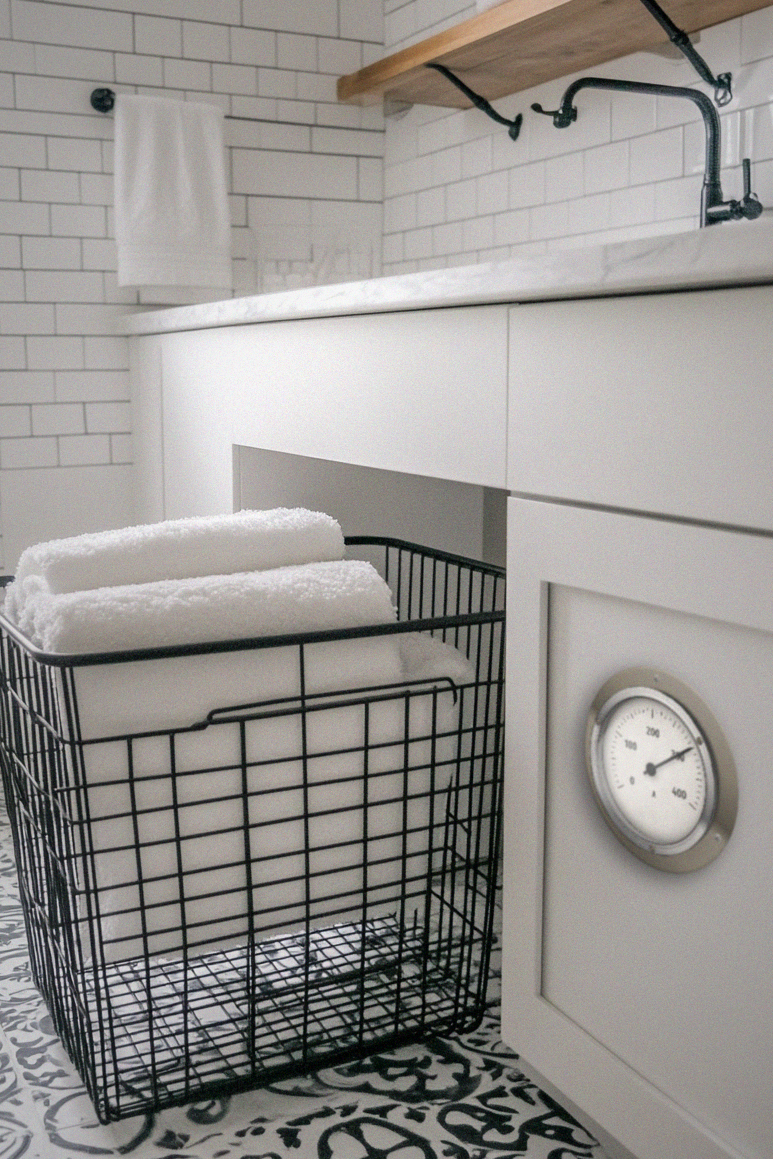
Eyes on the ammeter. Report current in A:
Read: 300 A
